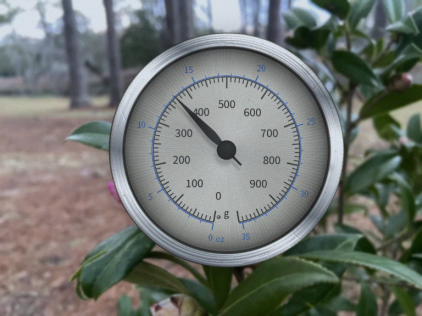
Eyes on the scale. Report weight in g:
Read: 370 g
